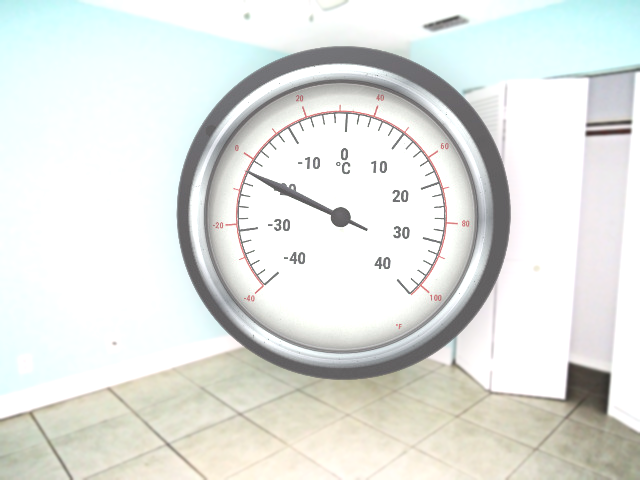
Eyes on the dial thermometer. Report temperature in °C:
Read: -20 °C
